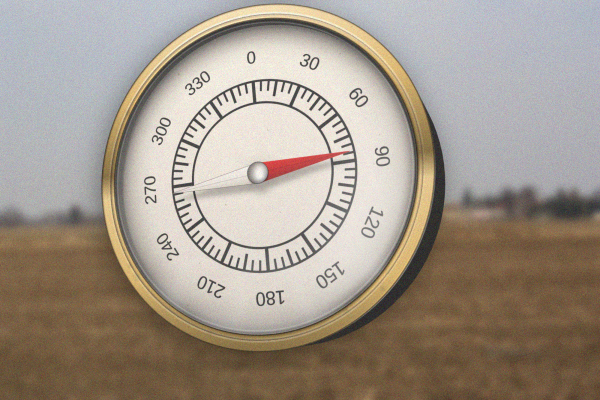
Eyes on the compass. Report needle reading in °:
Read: 85 °
